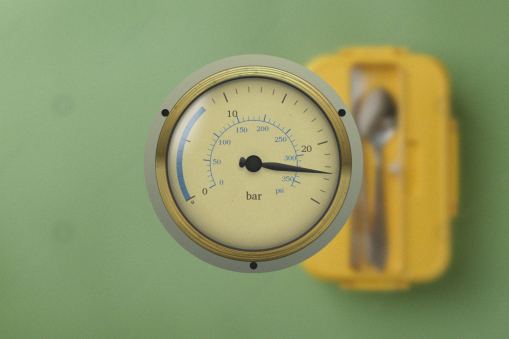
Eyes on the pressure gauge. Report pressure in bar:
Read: 22.5 bar
